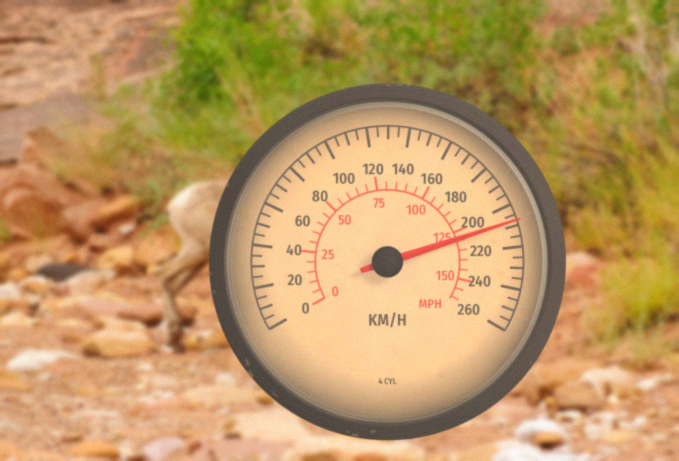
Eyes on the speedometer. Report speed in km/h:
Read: 207.5 km/h
